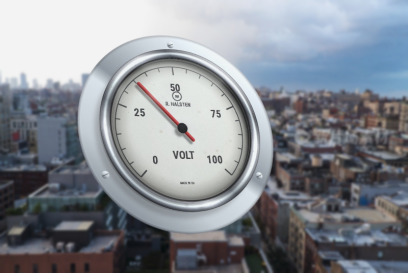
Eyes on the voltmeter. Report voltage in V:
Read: 35 V
